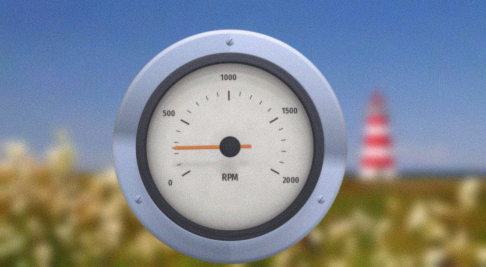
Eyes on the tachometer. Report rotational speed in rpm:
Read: 250 rpm
